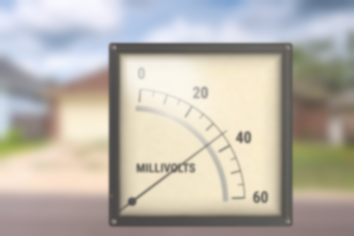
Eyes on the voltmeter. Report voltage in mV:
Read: 35 mV
